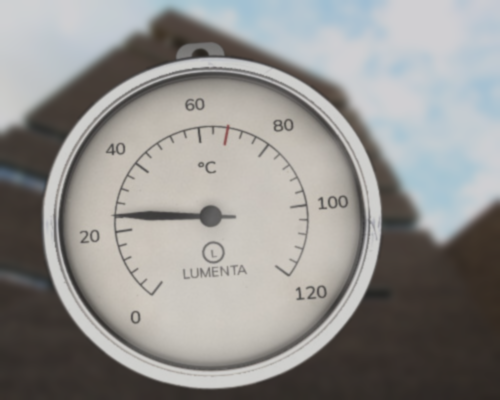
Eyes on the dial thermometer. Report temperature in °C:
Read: 24 °C
